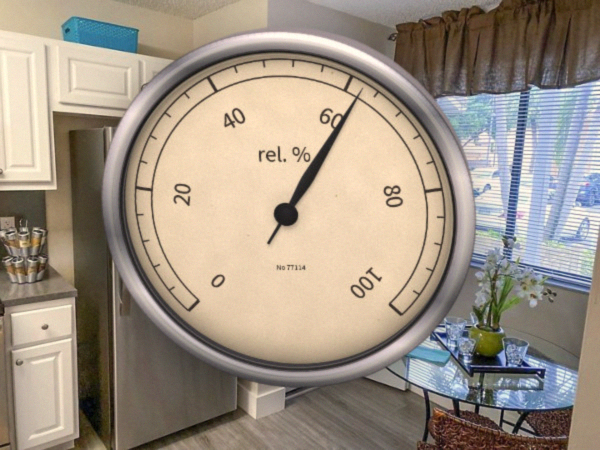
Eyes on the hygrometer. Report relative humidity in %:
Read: 62 %
